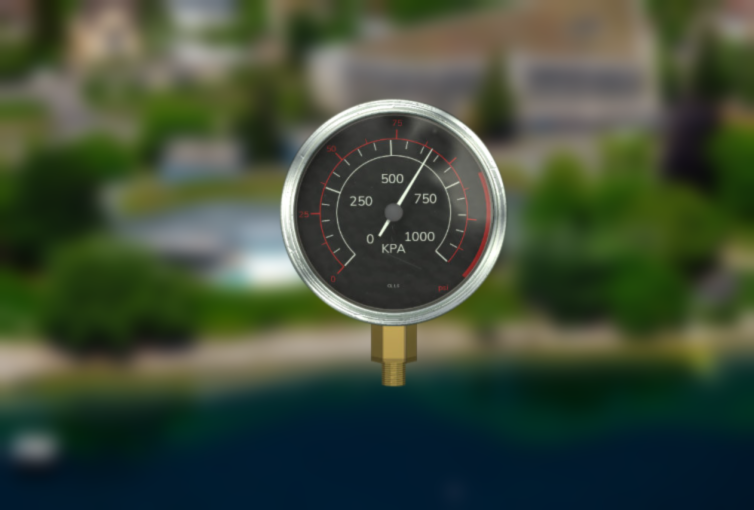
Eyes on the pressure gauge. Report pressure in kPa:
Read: 625 kPa
